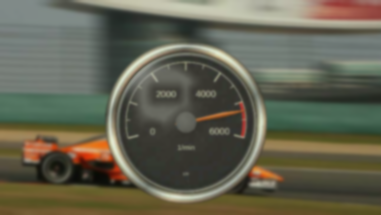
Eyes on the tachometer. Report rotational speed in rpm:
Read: 5250 rpm
